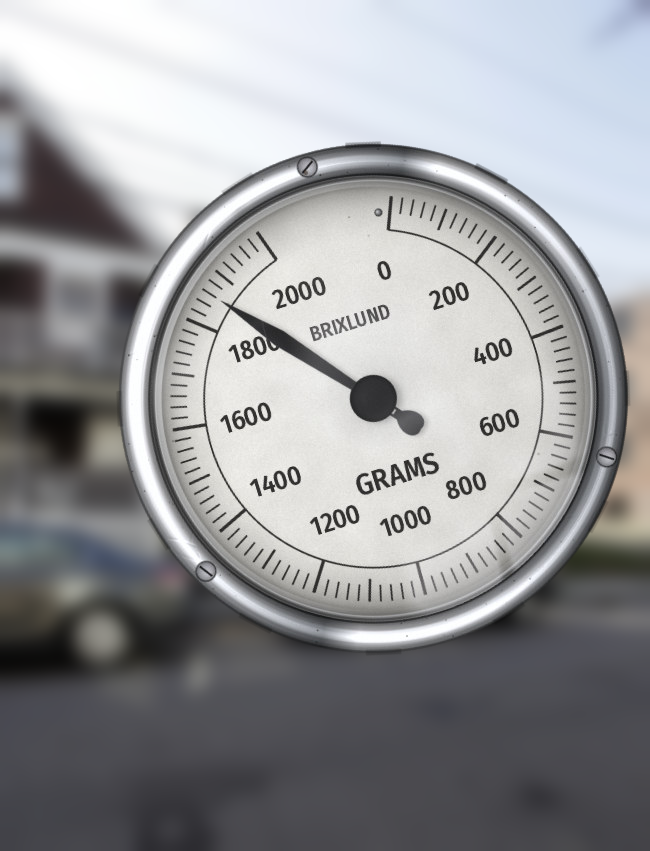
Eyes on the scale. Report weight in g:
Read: 1860 g
